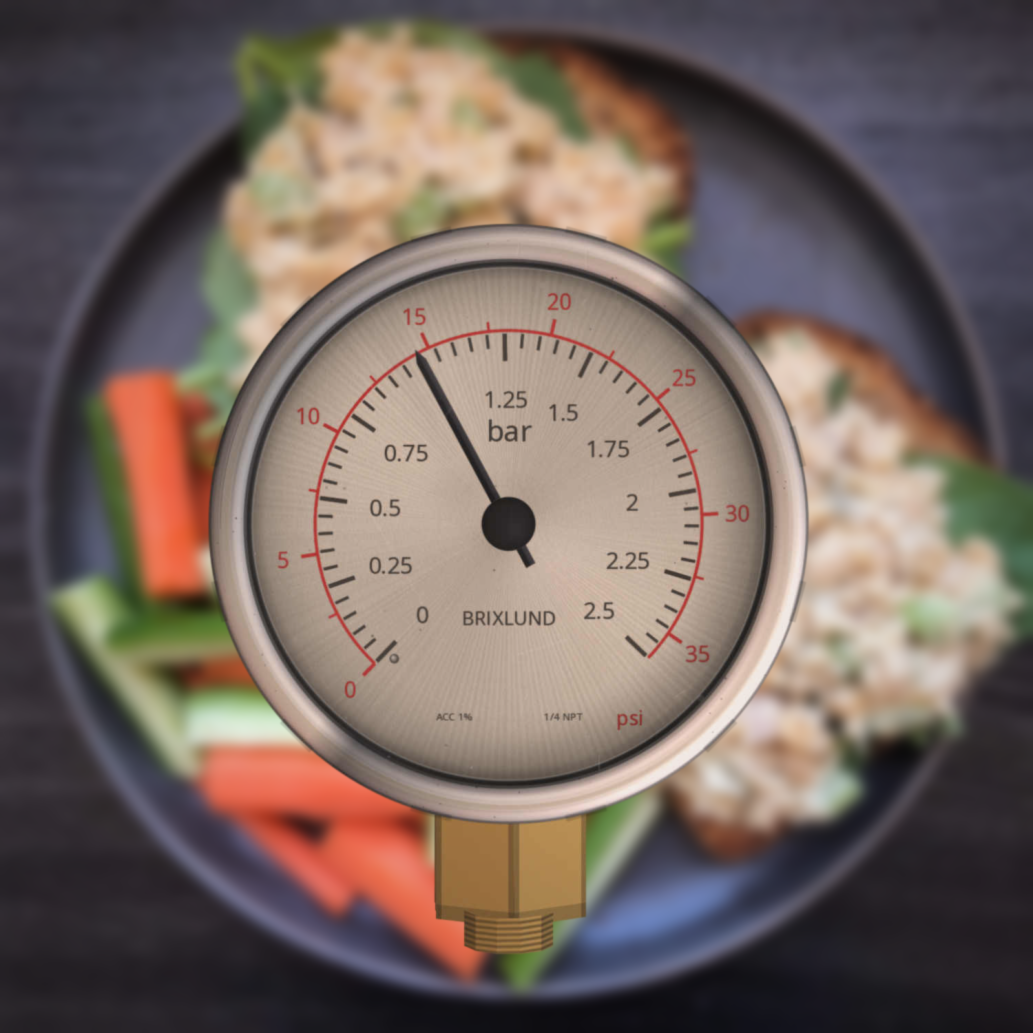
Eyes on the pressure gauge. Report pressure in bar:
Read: 1 bar
